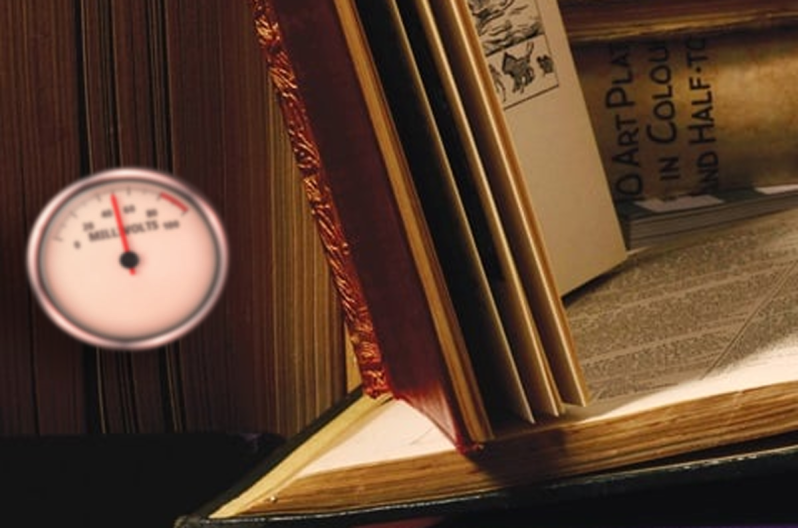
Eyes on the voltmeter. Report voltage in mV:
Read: 50 mV
